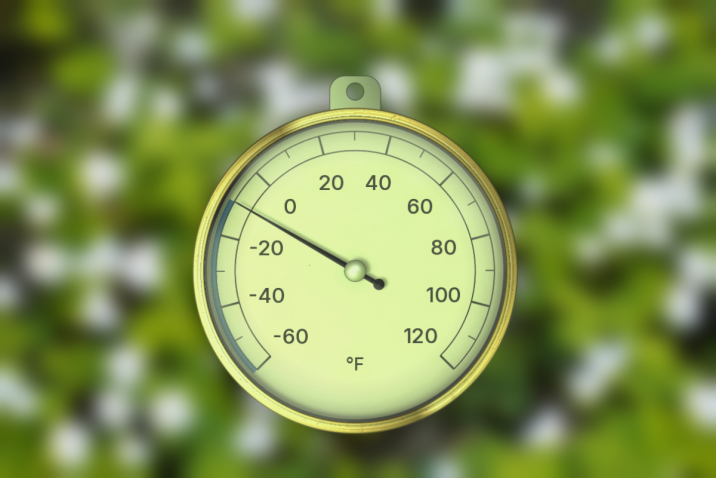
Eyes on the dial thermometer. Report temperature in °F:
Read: -10 °F
